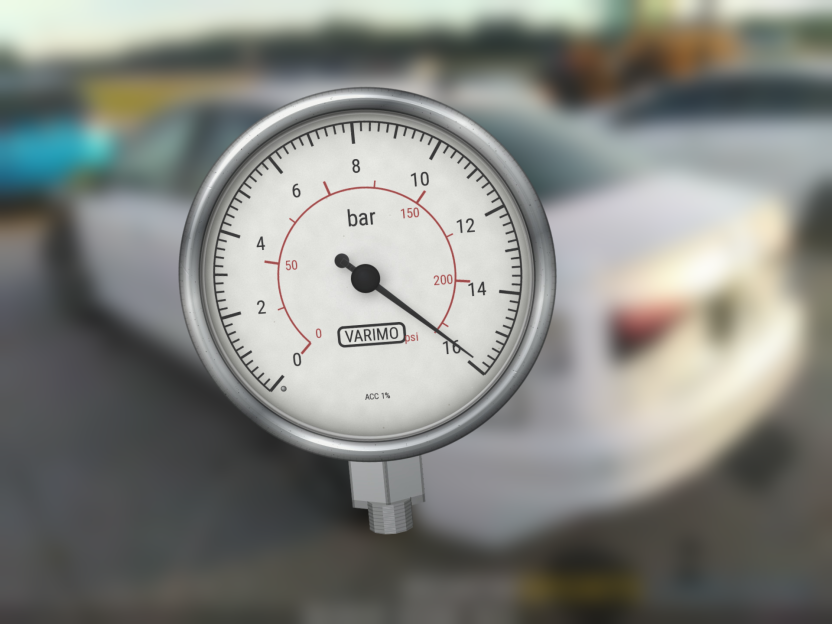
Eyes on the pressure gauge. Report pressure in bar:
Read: 15.8 bar
